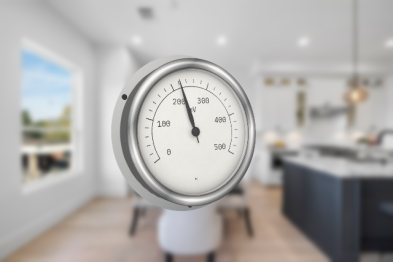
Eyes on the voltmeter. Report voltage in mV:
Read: 220 mV
